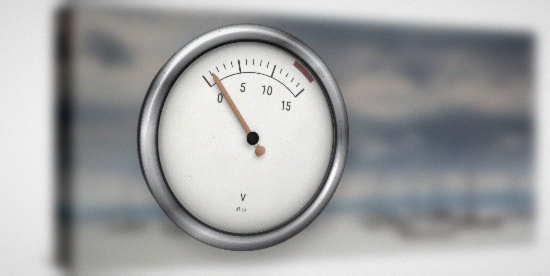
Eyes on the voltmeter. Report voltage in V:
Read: 1 V
